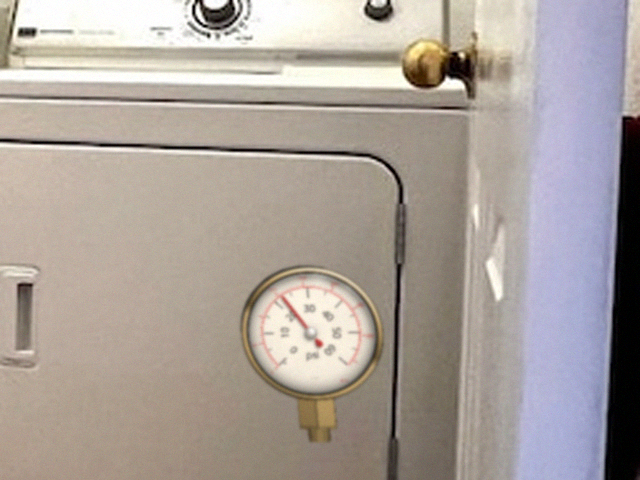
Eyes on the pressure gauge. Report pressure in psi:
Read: 22.5 psi
